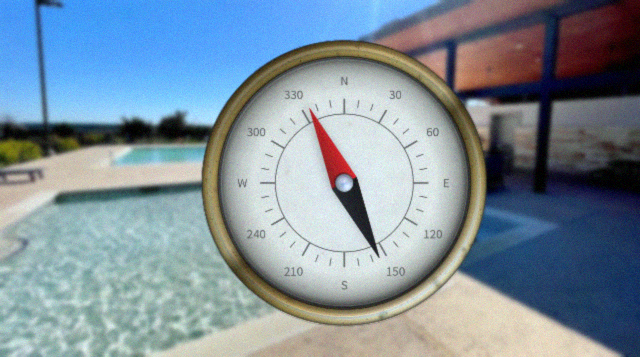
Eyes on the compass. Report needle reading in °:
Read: 335 °
